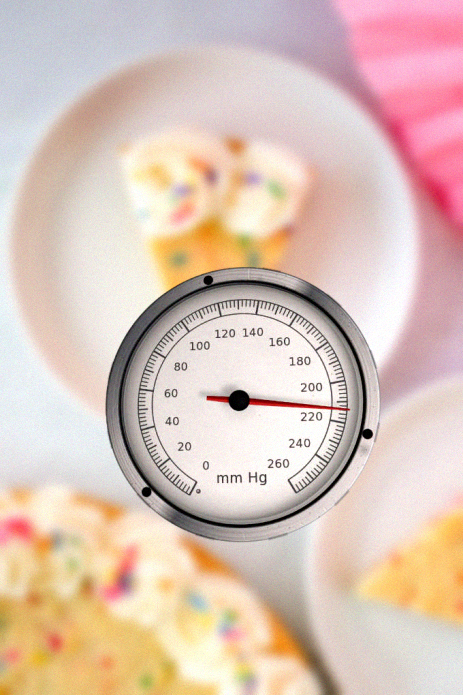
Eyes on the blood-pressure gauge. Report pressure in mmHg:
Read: 214 mmHg
